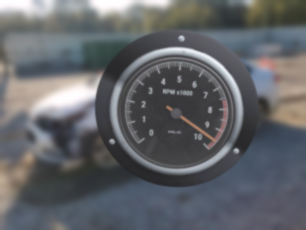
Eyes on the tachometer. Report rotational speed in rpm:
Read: 9500 rpm
